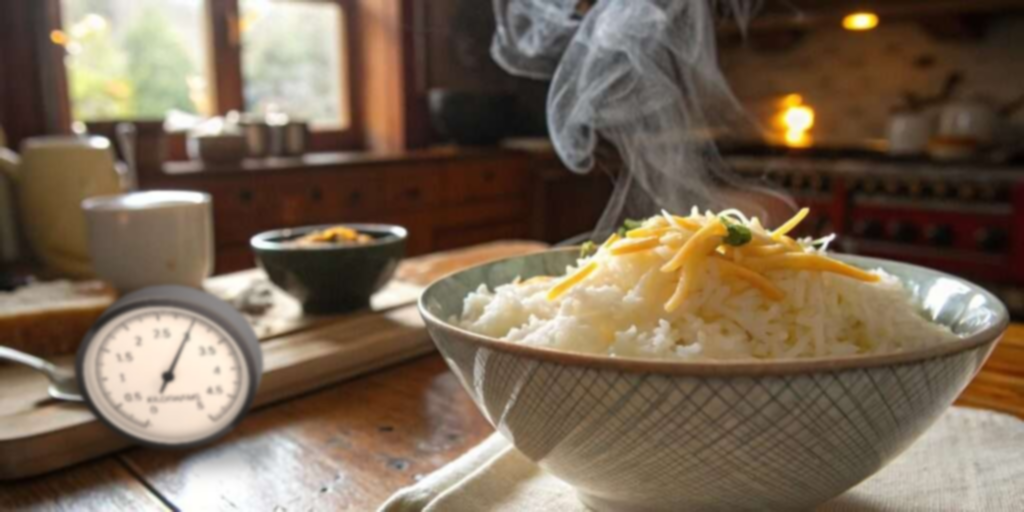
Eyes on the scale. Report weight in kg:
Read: 3 kg
